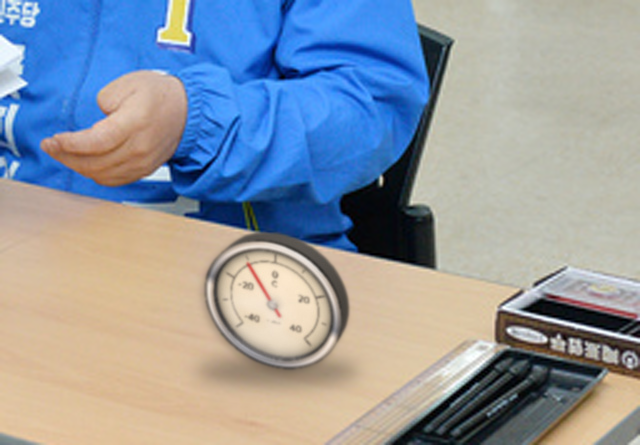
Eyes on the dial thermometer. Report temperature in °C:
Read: -10 °C
